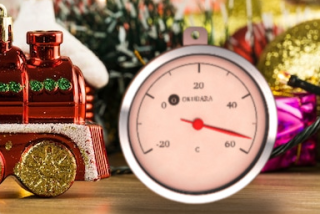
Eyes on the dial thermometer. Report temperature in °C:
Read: 55 °C
